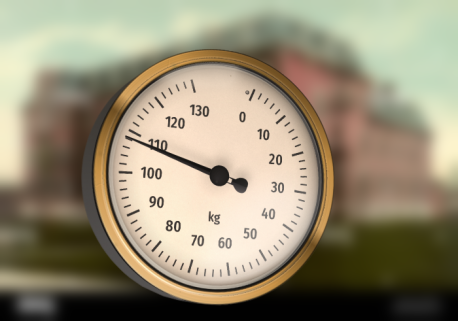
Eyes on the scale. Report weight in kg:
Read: 108 kg
